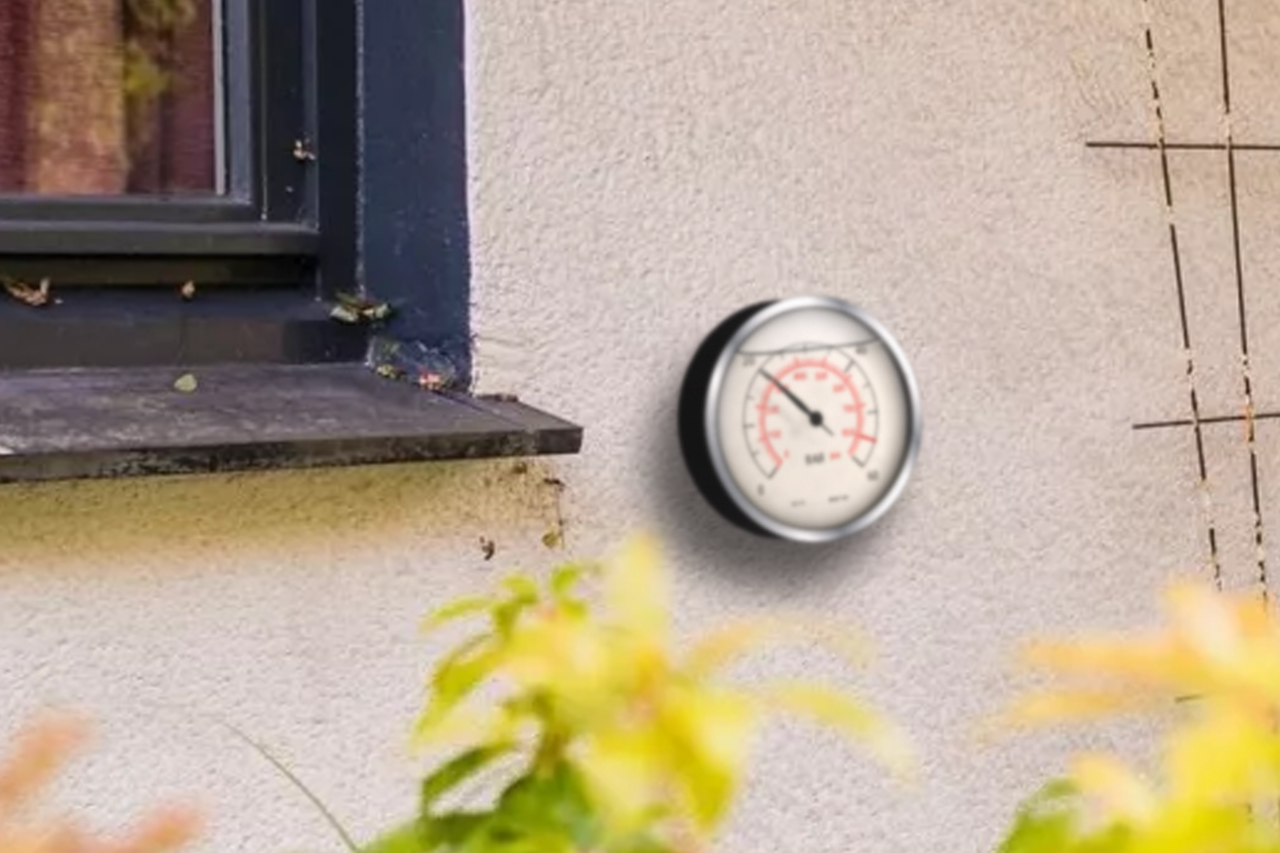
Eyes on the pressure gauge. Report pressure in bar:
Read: 20 bar
